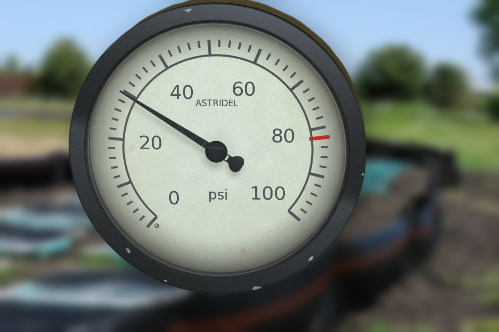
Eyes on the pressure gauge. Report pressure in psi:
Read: 30 psi
